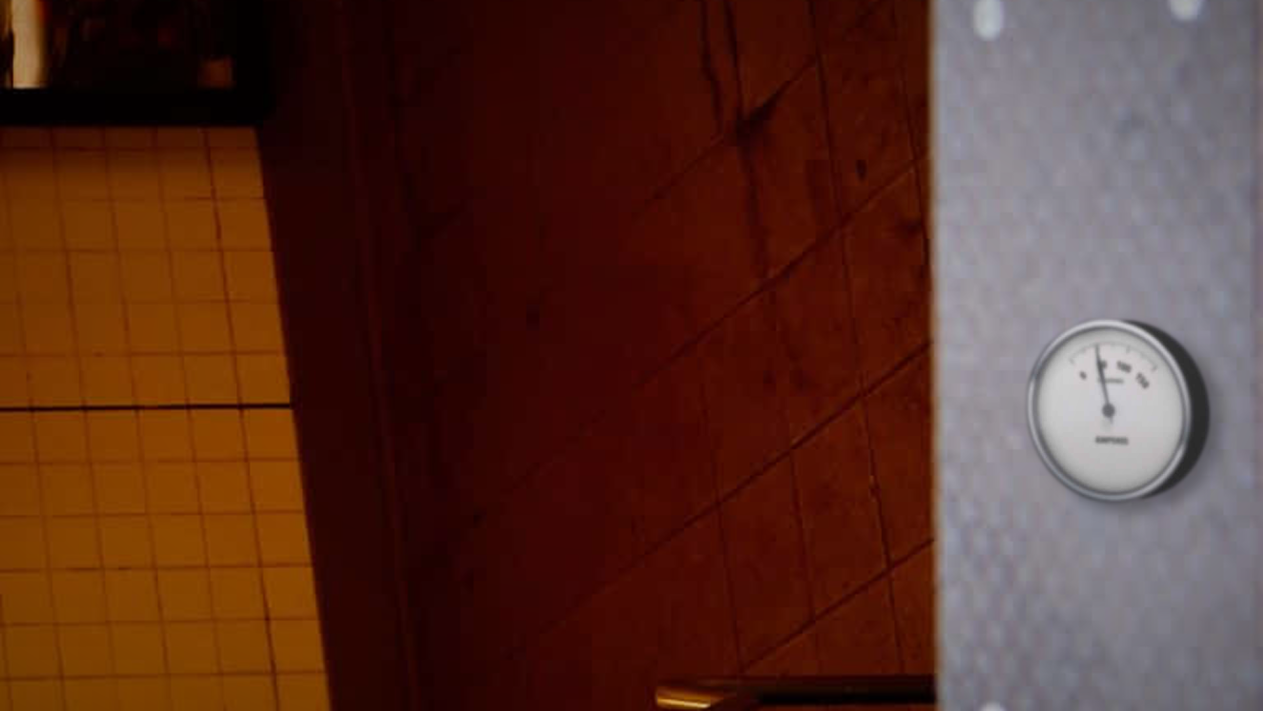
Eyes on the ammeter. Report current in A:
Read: 50 A
